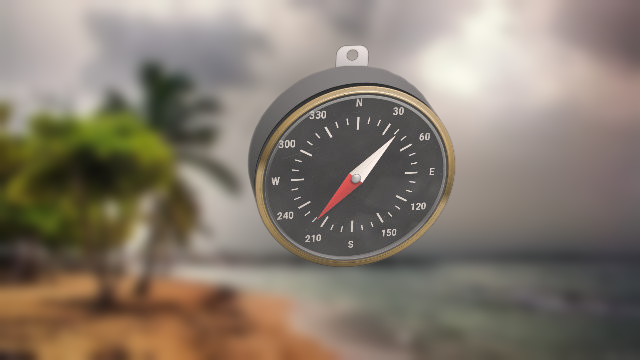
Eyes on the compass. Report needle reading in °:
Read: 220 °
